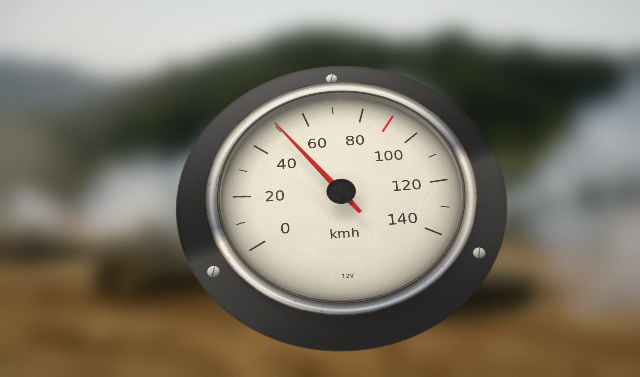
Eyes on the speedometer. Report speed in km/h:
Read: 50 km/h
